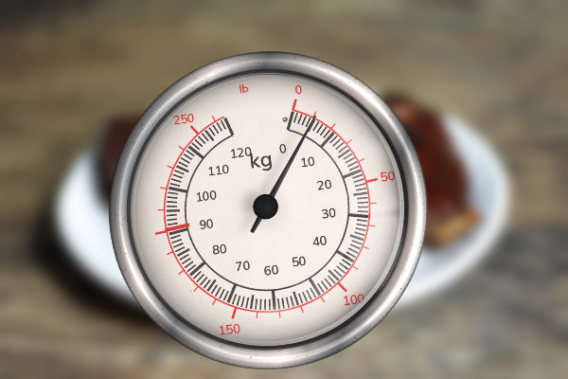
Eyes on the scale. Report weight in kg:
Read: 5 kg
